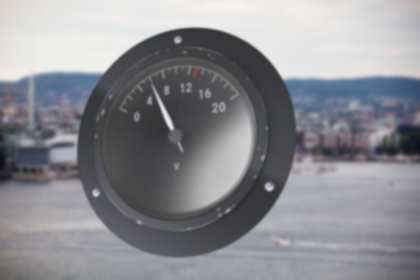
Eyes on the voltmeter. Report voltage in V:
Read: 6 V
